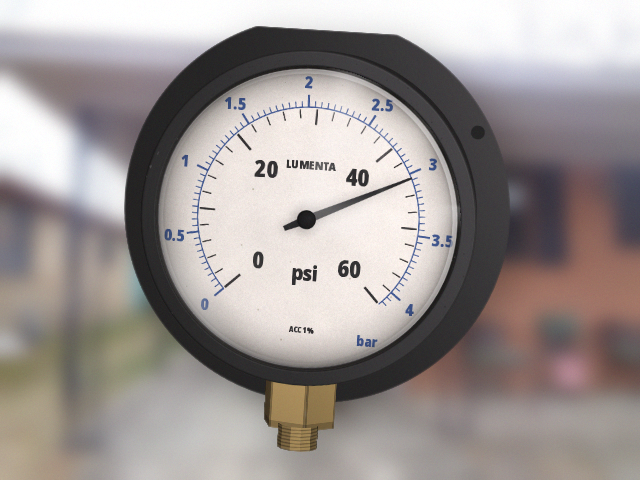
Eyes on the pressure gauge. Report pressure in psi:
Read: 44 psi
